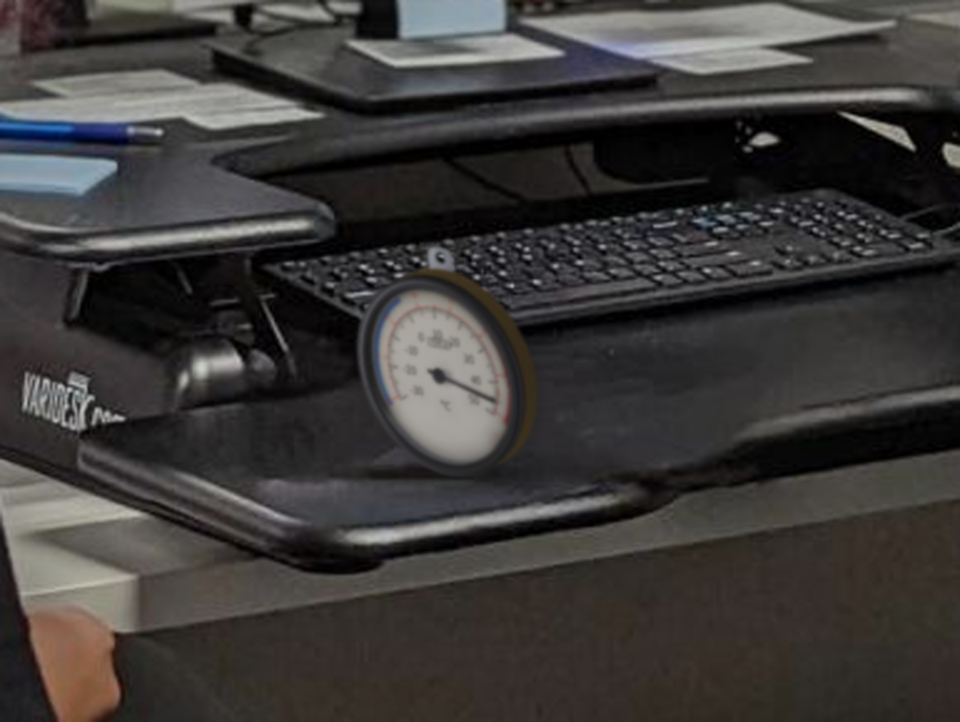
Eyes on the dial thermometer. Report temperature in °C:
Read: 45 °C
